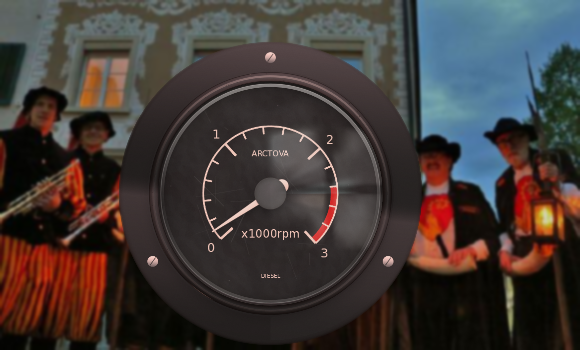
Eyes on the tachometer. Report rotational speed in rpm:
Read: 100 rpm
